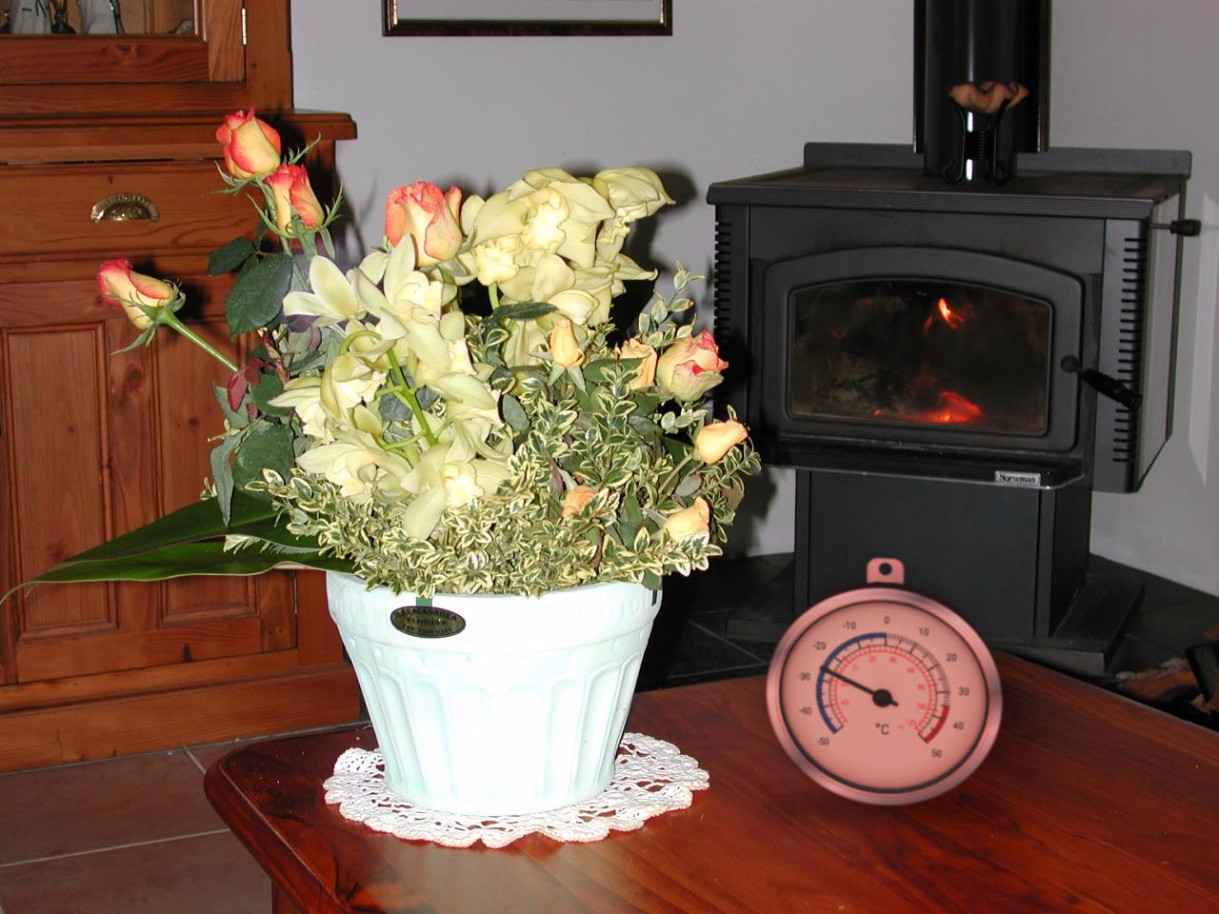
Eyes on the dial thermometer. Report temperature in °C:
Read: -25 °C
